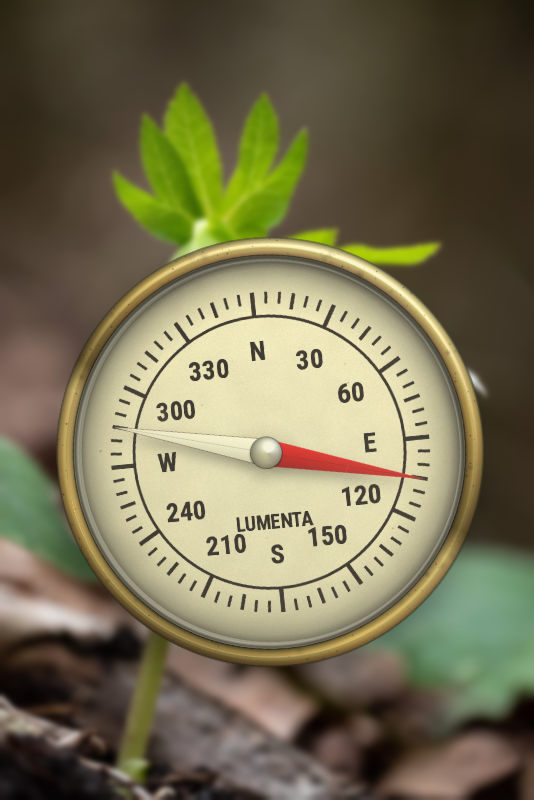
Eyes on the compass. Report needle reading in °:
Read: 105 °
